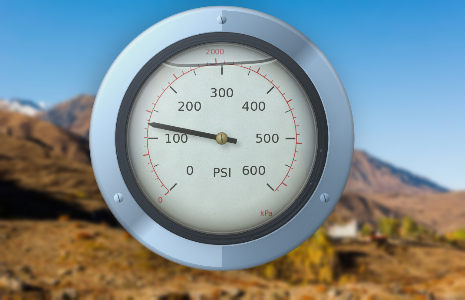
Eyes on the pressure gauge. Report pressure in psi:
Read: 125 psi
